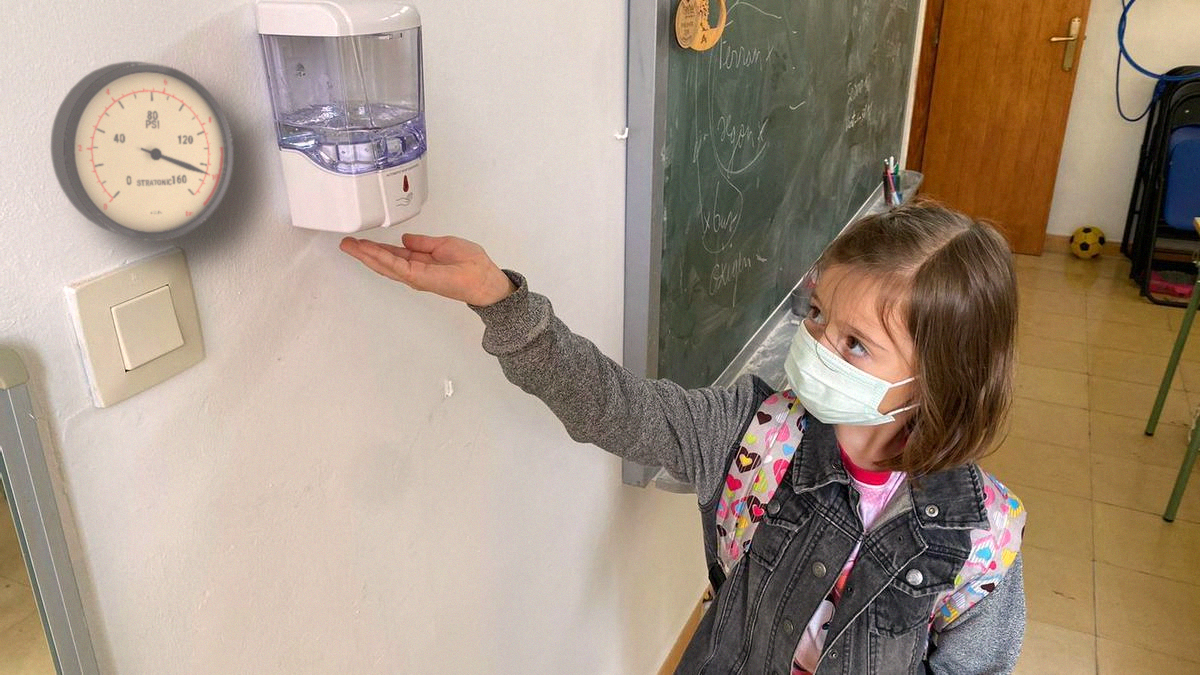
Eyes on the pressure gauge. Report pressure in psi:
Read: 145 psi
